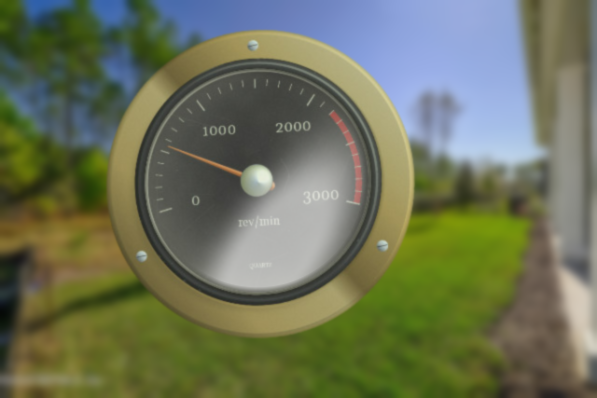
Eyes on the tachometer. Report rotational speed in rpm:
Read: 550 rpm
